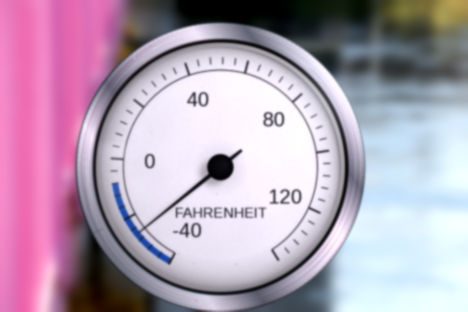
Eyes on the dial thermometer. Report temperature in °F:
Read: -26 °F
